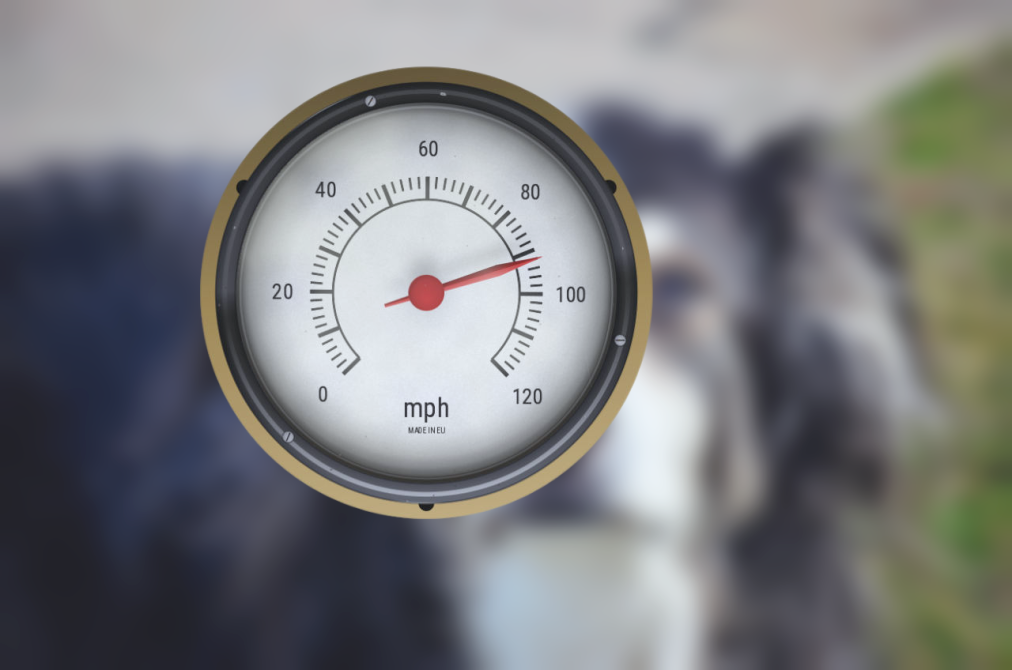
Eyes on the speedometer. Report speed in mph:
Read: 92 mph
